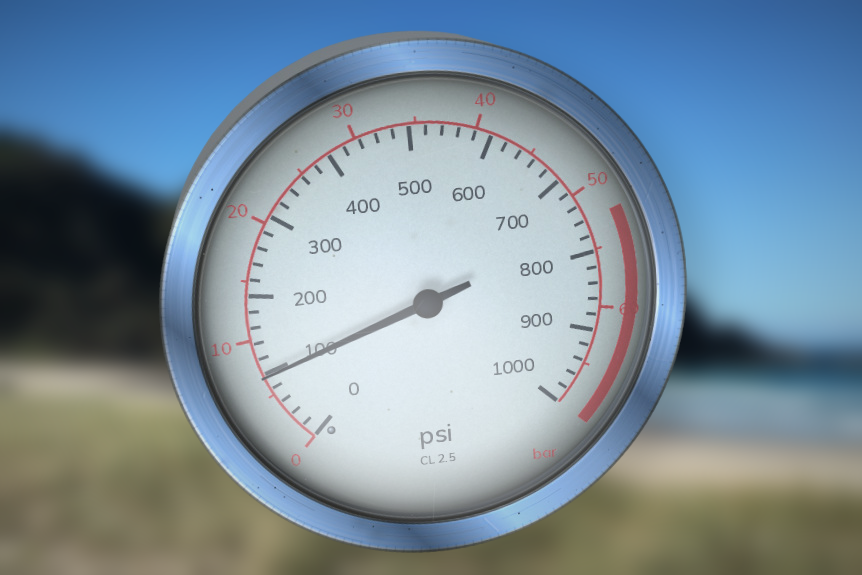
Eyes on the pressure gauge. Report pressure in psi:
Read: 100 psi
